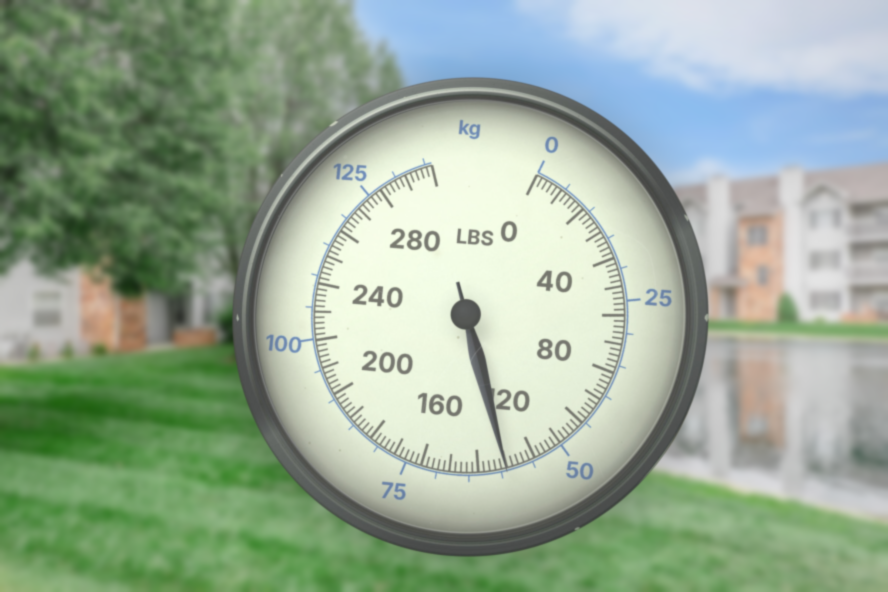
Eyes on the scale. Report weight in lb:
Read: 130 lb
